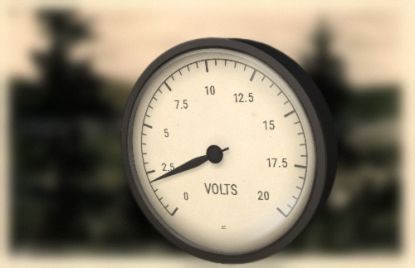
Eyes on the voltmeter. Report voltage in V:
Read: 2 V
